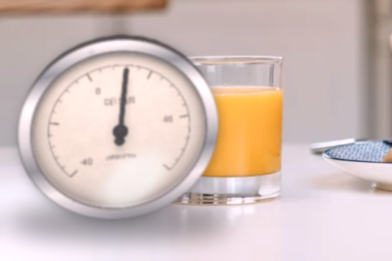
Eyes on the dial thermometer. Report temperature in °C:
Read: 12 °C
